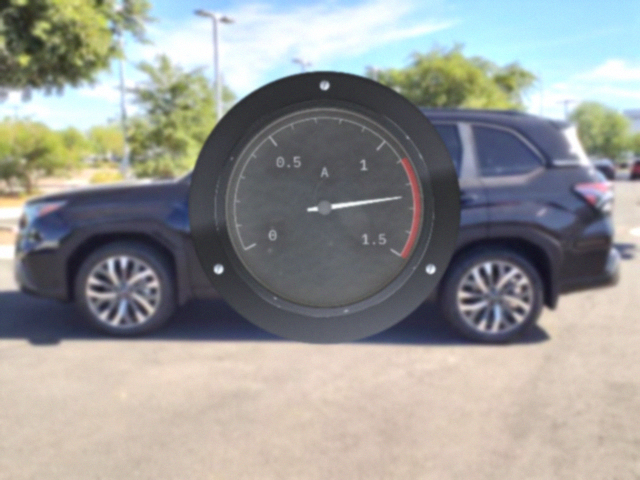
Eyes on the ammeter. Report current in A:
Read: 1.25 A
